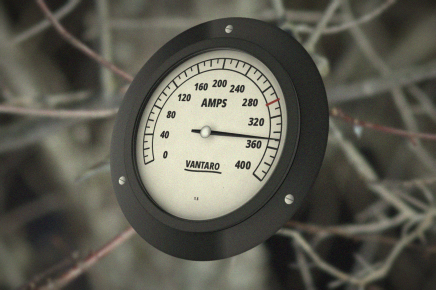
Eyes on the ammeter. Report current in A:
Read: 350 A
